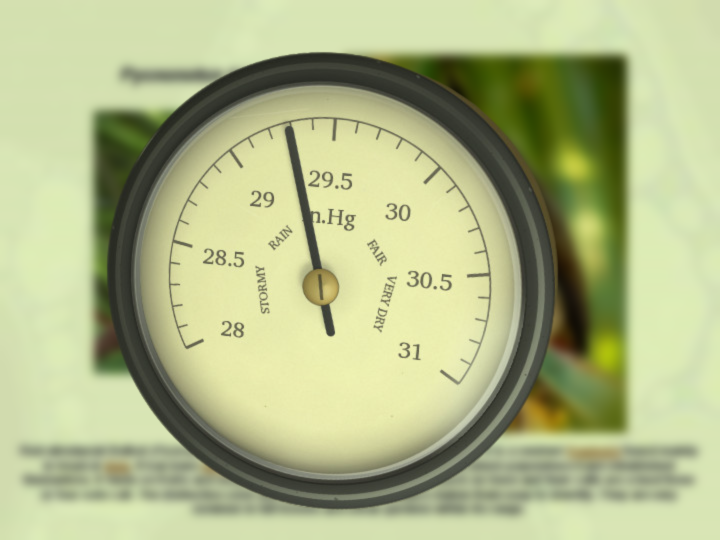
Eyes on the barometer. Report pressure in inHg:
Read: 29.3 inHg
